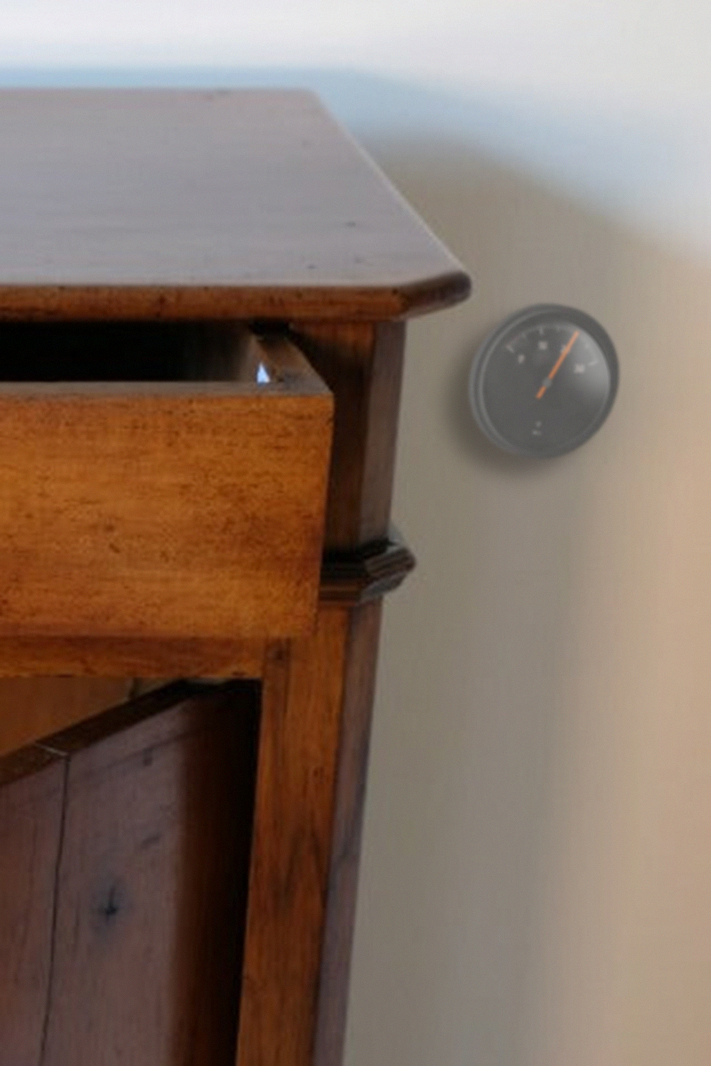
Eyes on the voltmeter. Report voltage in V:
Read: 20 V
